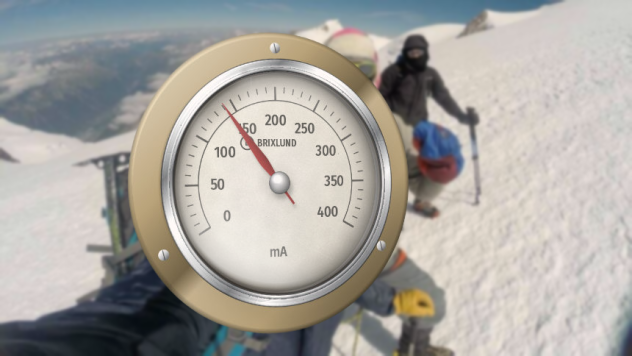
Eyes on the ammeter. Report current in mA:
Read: 140 mA
